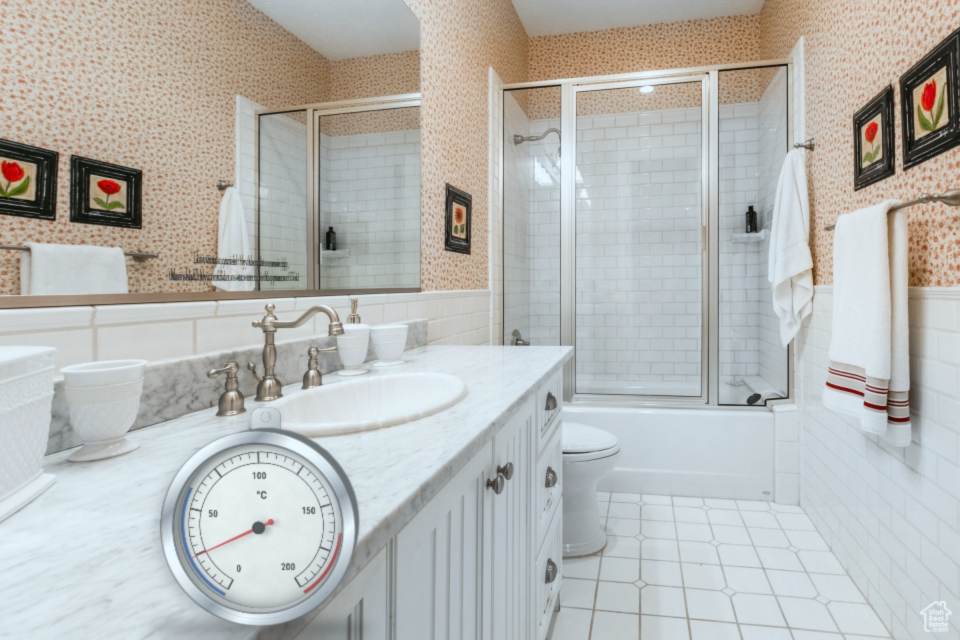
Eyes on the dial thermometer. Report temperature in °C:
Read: 25 °C
